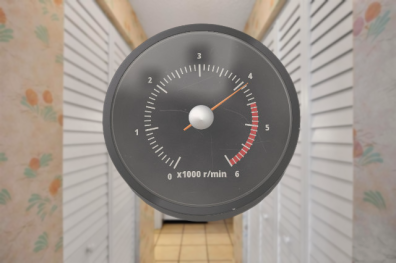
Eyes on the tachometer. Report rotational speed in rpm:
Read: 4100 rpm
